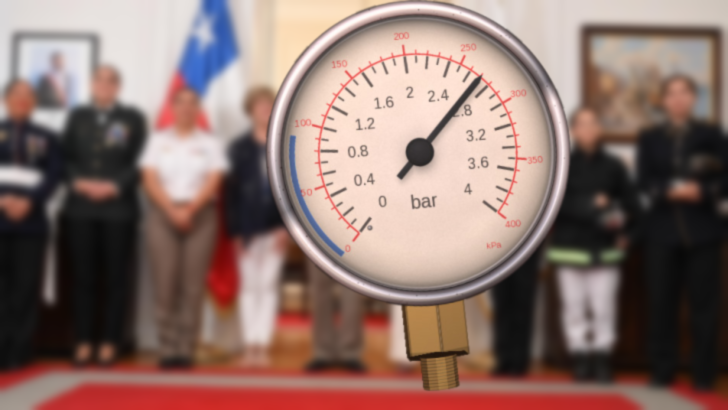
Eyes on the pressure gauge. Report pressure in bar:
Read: 2.7 bar
